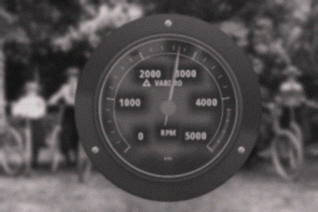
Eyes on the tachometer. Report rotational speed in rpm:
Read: 2700 rpm
